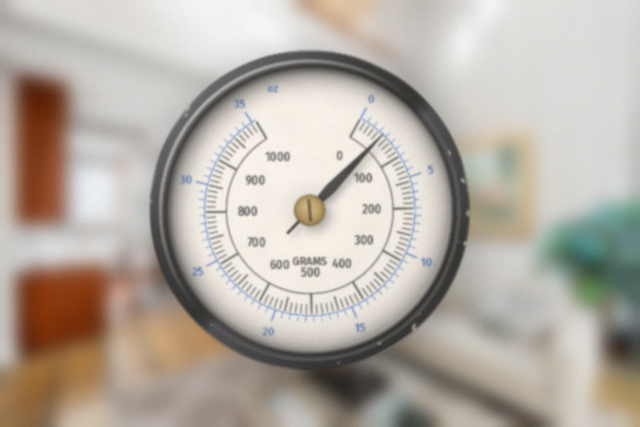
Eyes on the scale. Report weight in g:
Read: 50 g
